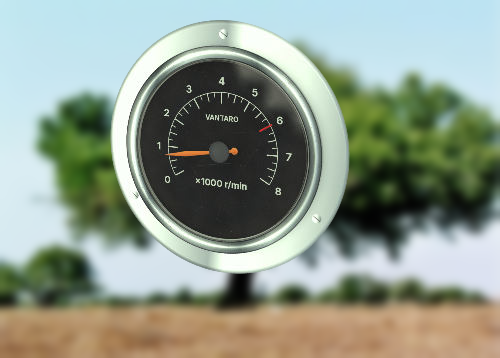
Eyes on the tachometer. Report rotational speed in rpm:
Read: 750 rpm
